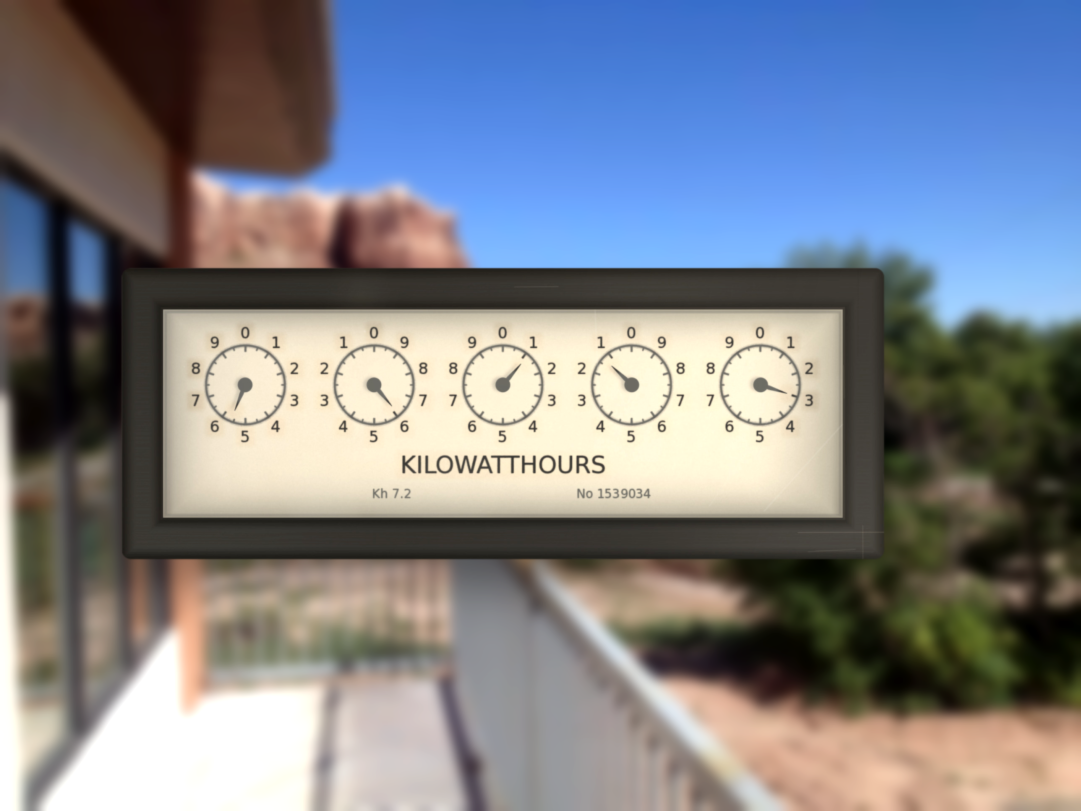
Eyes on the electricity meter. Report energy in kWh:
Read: 56113 kWh
